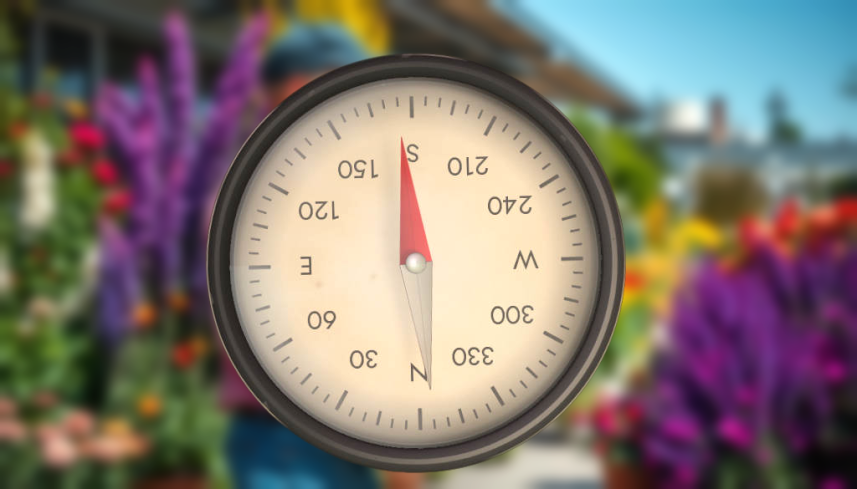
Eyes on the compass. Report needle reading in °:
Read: 175 °
